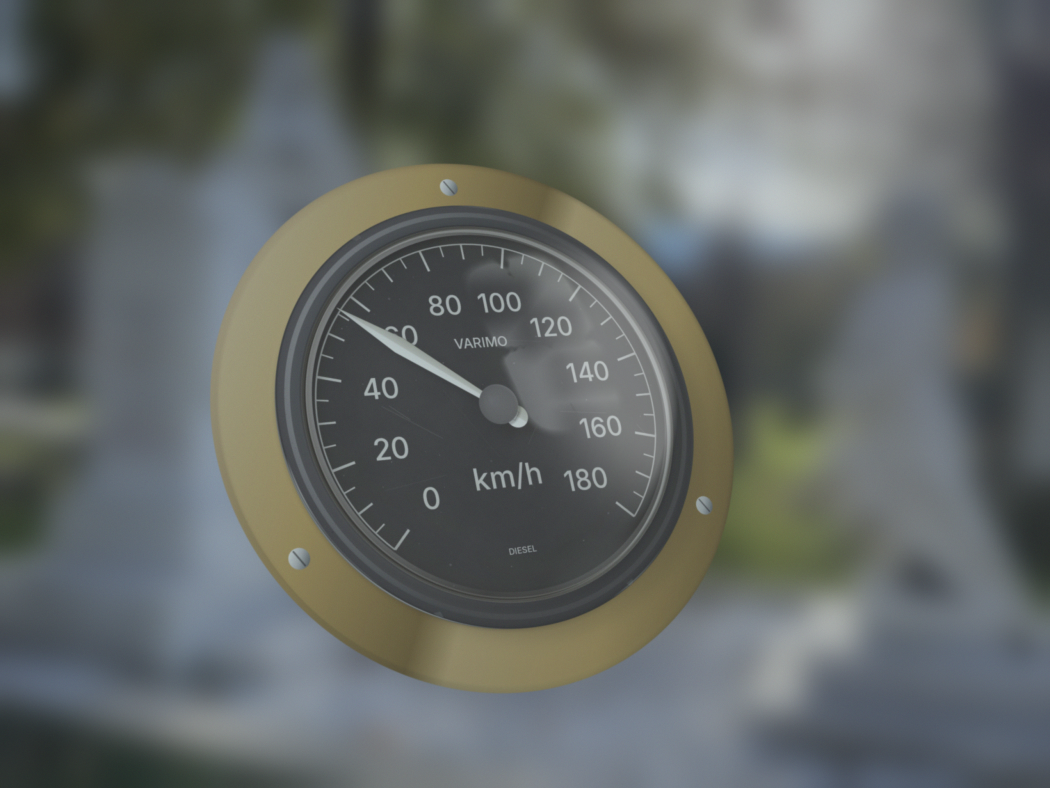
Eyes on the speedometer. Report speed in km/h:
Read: 55 km/h
